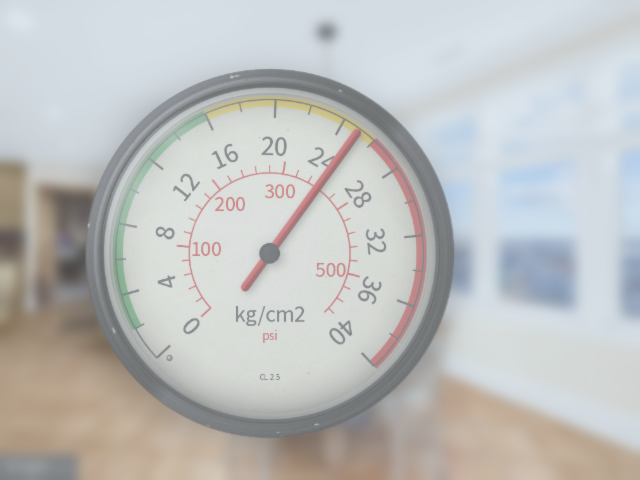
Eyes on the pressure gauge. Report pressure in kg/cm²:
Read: 25 kg/cm²
